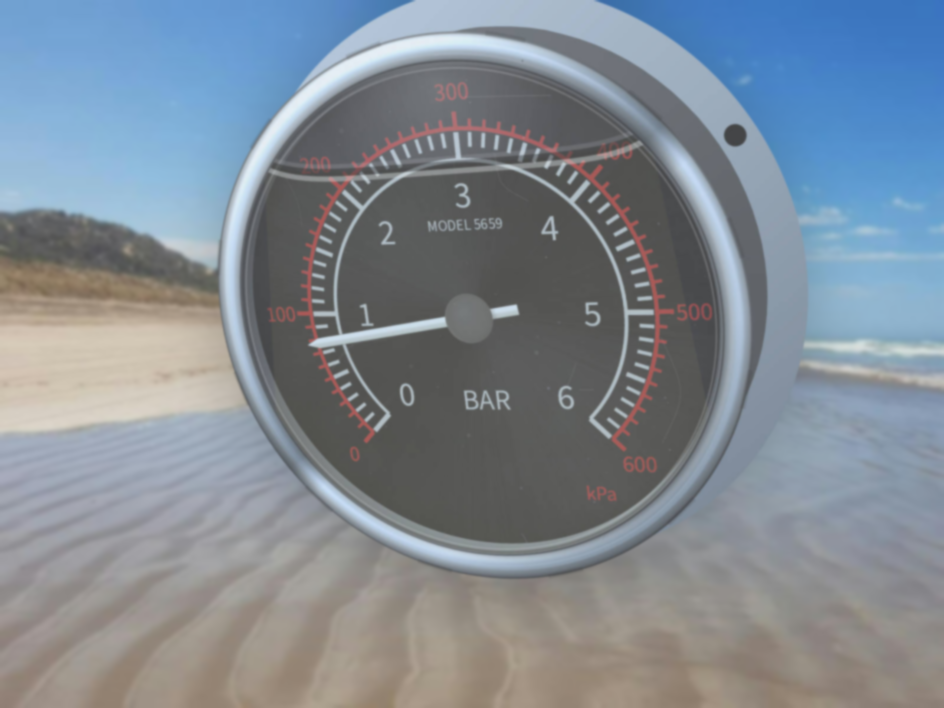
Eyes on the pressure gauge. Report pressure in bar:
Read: 0.8 bar
